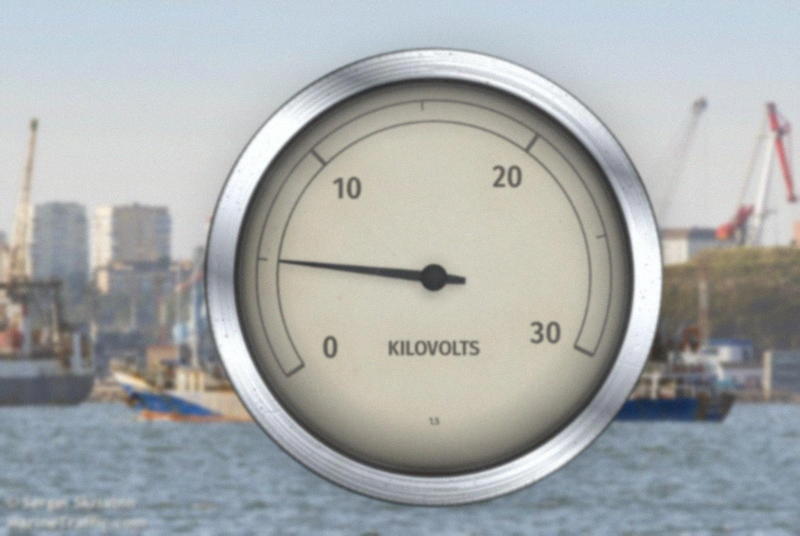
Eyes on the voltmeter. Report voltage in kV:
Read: 5 kV
